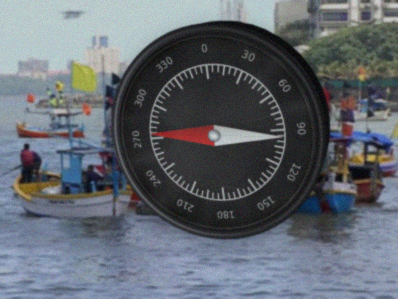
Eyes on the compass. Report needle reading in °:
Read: 275 °
